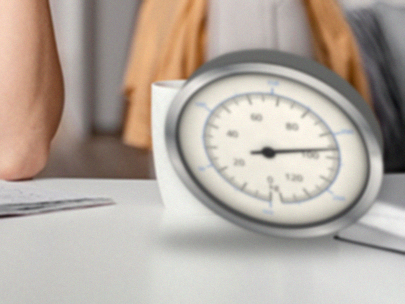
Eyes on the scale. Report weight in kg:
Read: 95 kg
